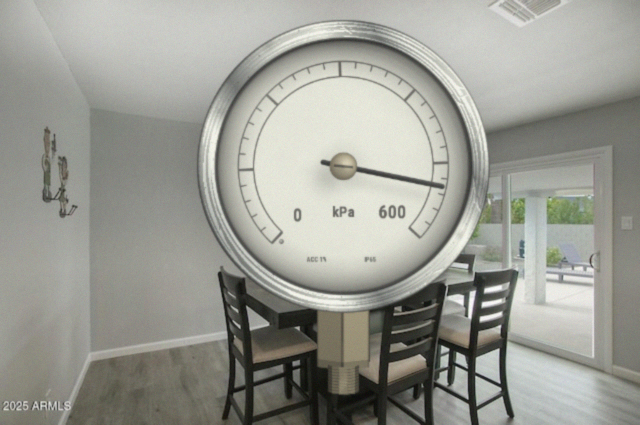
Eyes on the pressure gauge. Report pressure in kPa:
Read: 530 kPa
